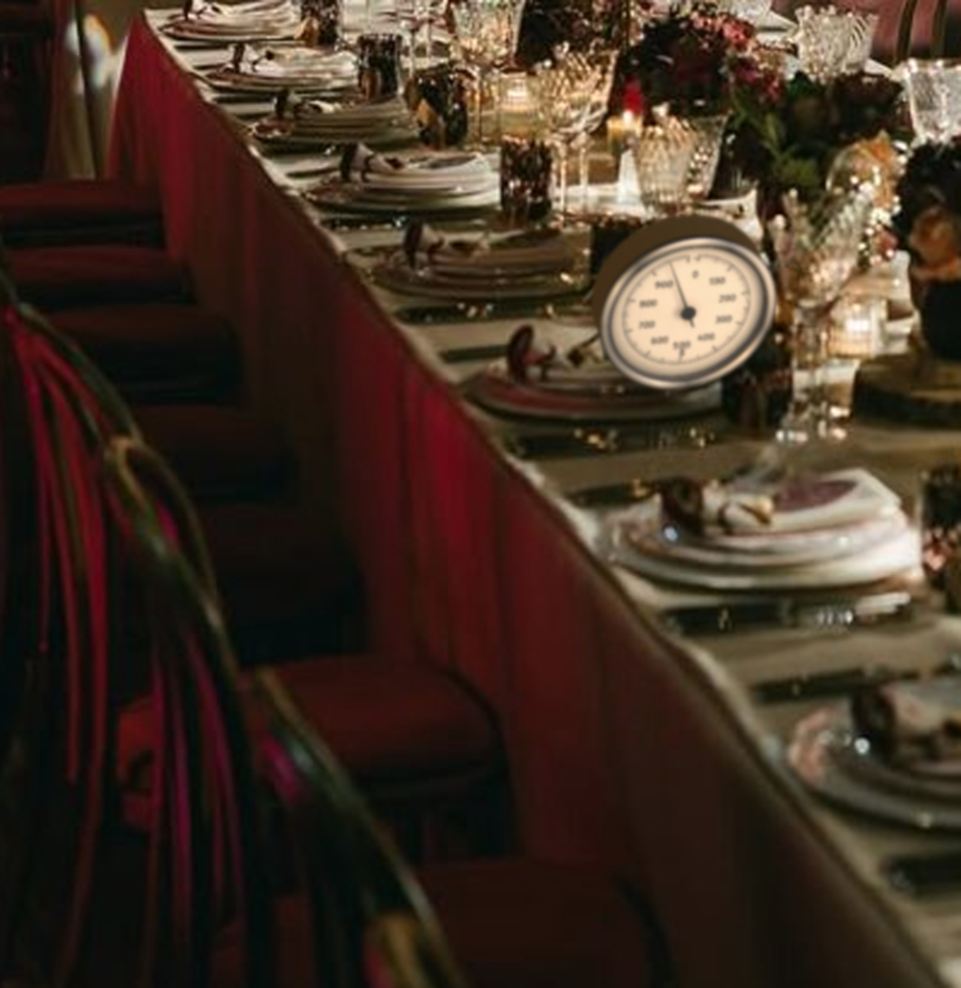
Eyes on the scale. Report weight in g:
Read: 950 g
